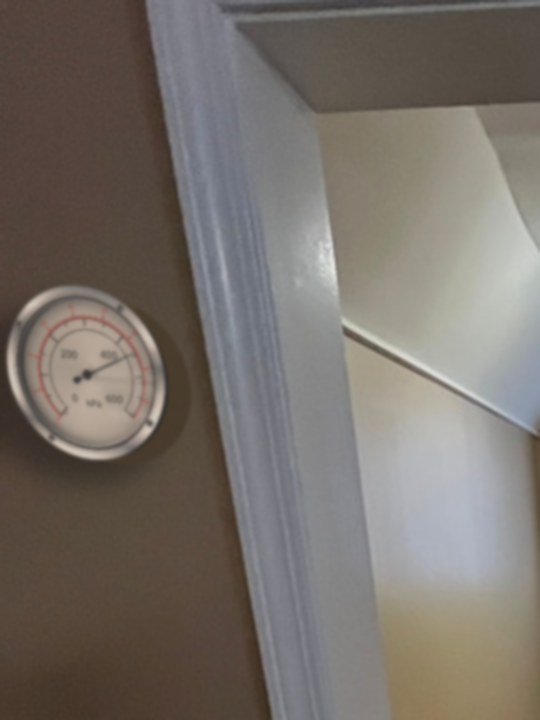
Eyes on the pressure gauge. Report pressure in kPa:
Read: 450 kPa
